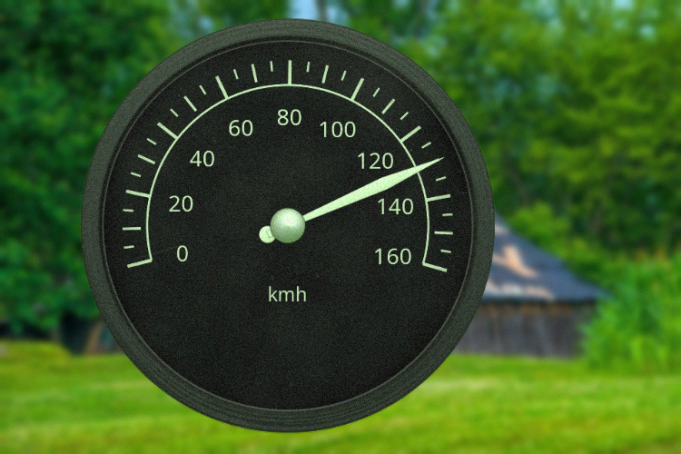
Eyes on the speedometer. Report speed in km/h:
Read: 130 km/h
